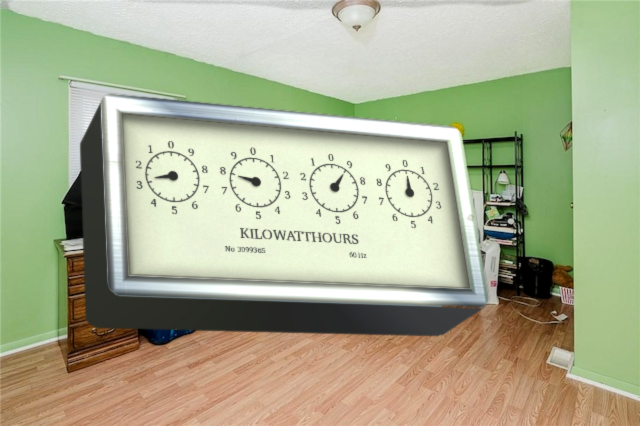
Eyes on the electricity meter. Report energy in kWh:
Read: 2790 kWh
